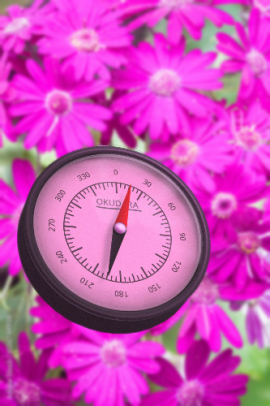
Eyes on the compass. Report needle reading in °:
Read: 15 °
